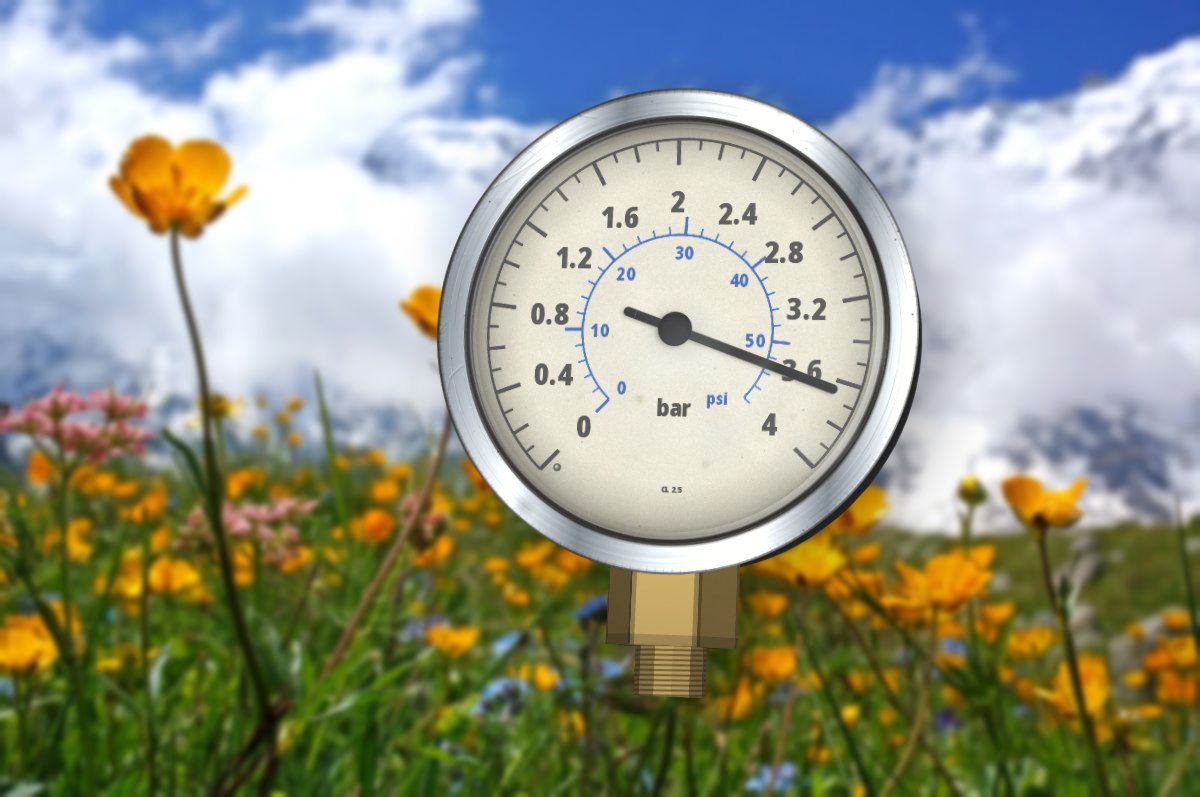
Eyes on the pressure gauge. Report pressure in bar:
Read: 3.65 bar
